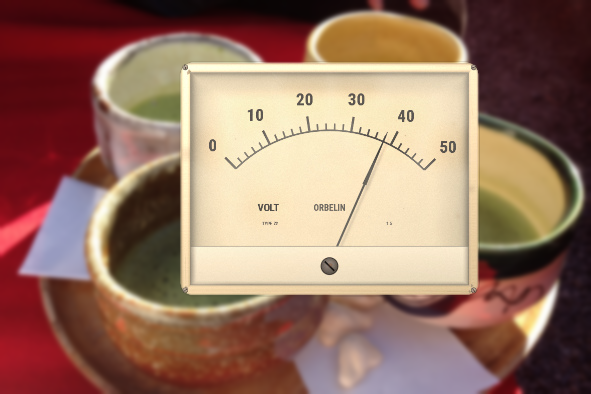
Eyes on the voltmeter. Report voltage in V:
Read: 38 V
